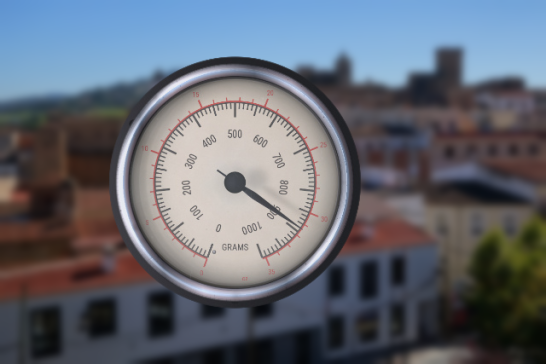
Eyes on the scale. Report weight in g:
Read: 890 g
